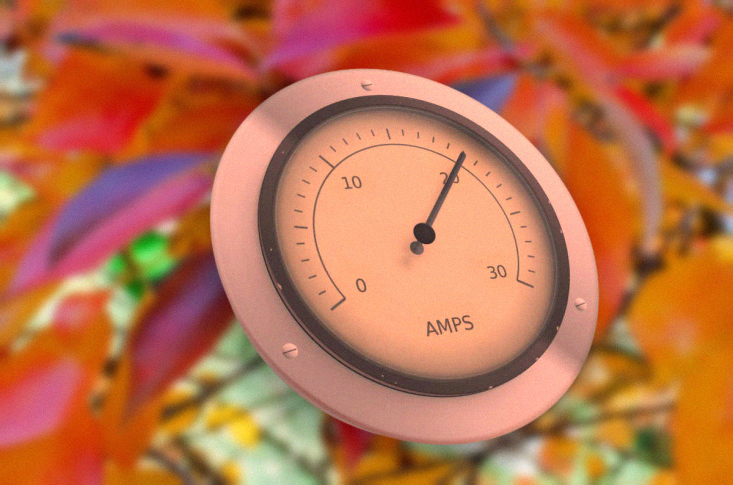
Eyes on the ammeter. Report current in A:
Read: 20 A
